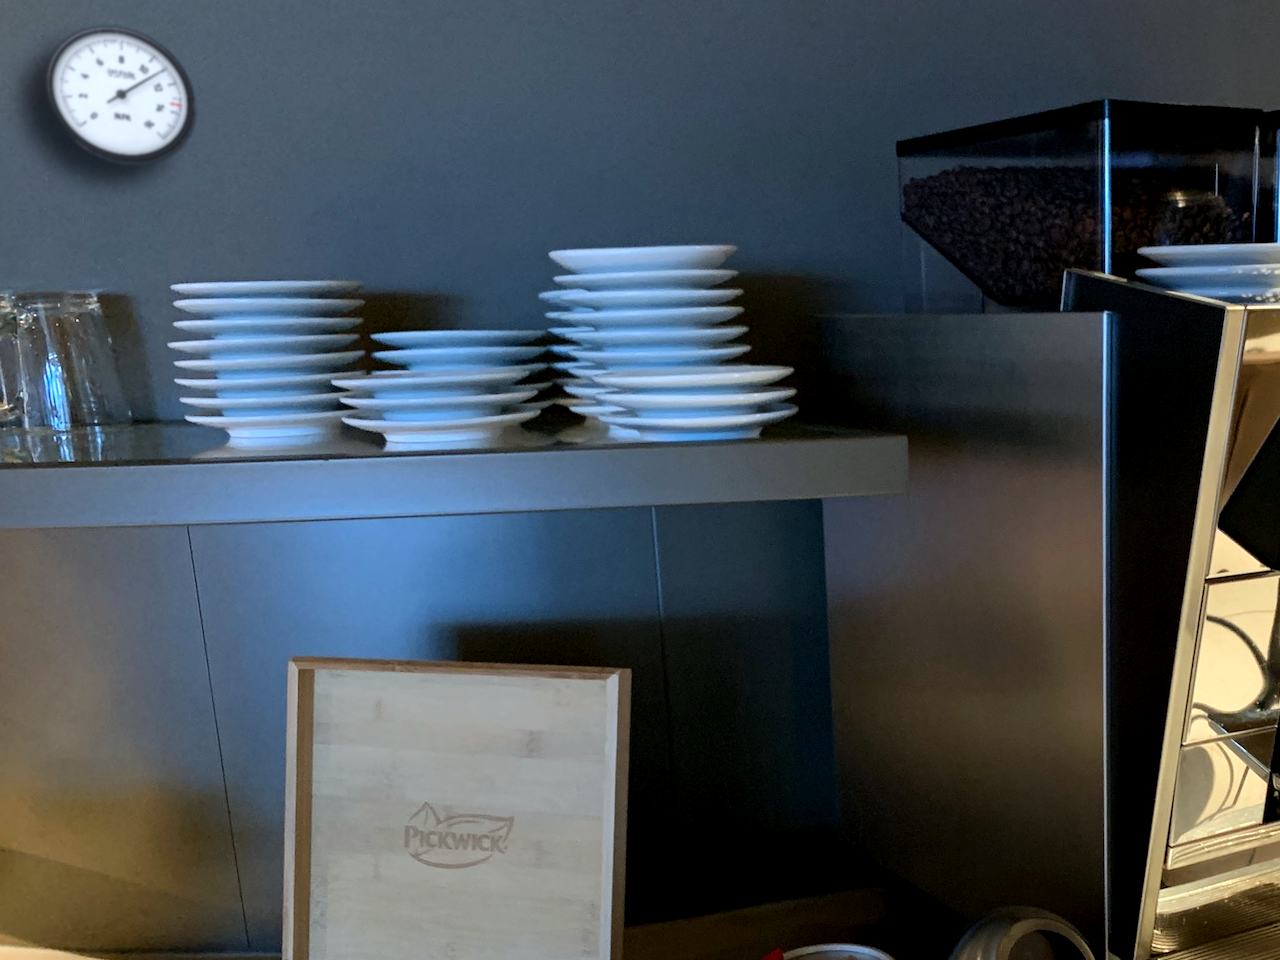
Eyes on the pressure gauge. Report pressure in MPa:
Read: 11 MPa
